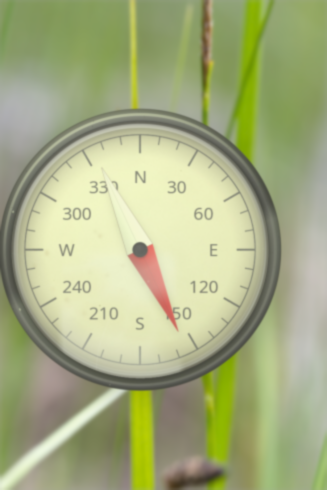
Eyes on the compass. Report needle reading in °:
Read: 155 °
